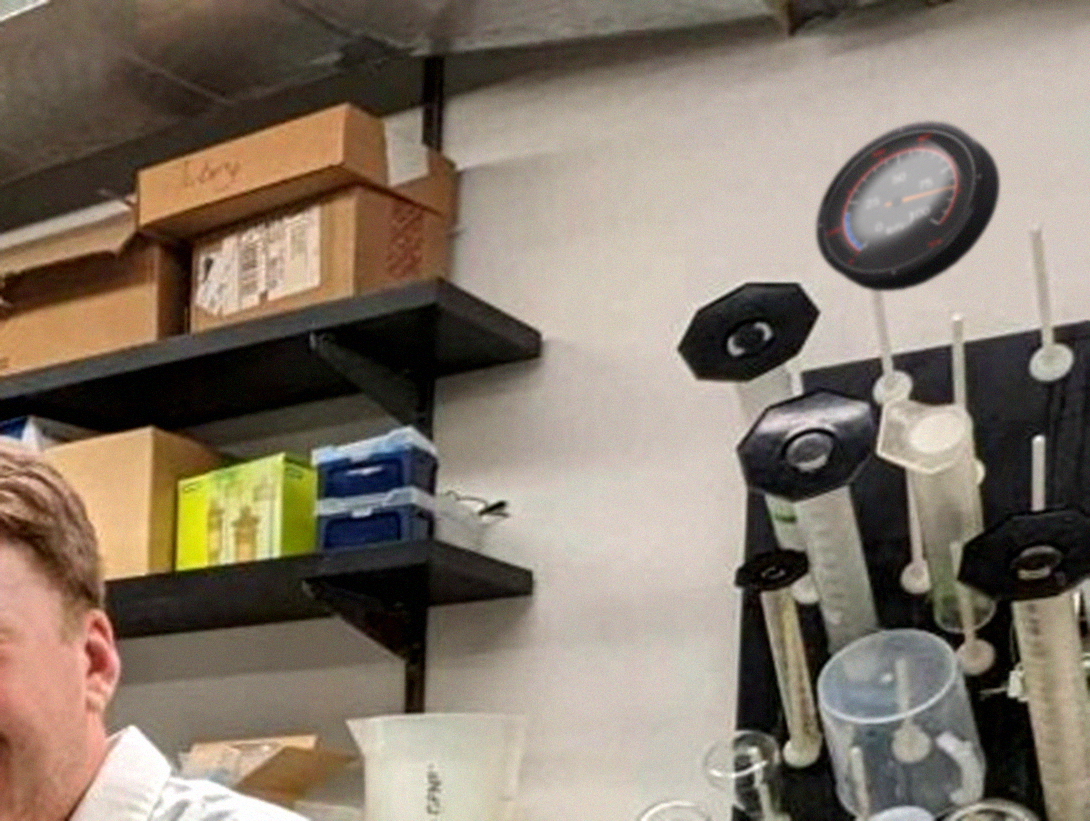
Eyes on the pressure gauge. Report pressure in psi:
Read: 85 psi
